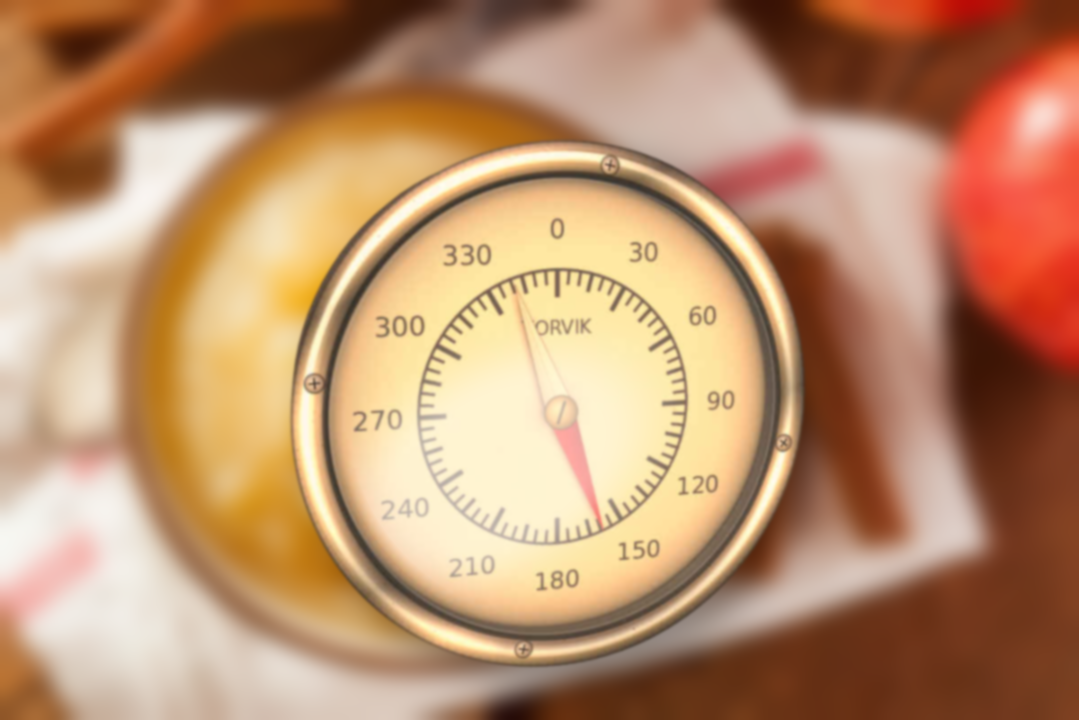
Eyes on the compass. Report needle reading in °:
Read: 160 °
